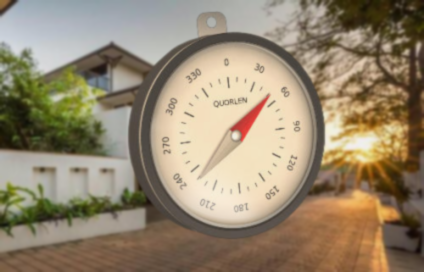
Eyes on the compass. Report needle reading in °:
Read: 50 °
